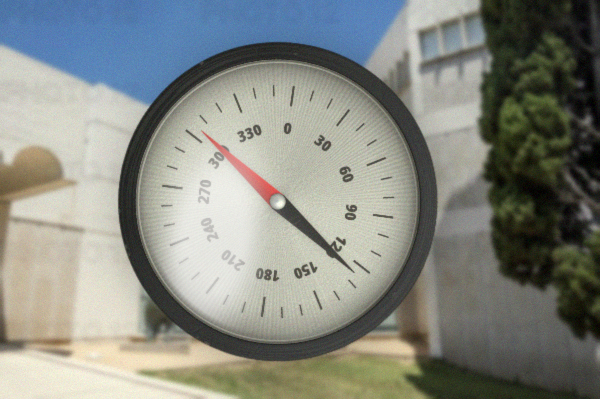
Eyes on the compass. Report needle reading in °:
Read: 305 °
